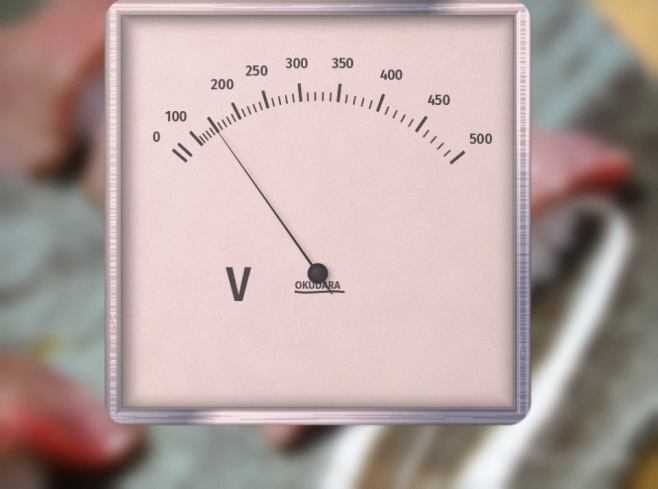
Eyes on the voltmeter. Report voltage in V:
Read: 150 V
